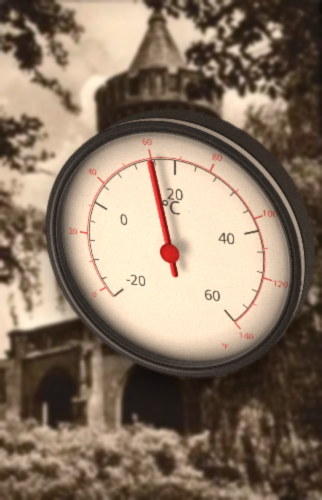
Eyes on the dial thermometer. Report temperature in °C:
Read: 16 °C
